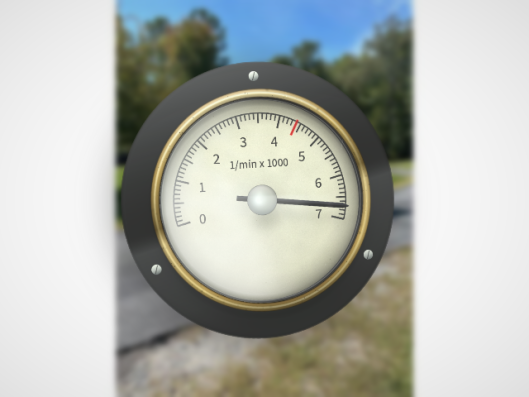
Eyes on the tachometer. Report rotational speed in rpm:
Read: 6700 rpm
